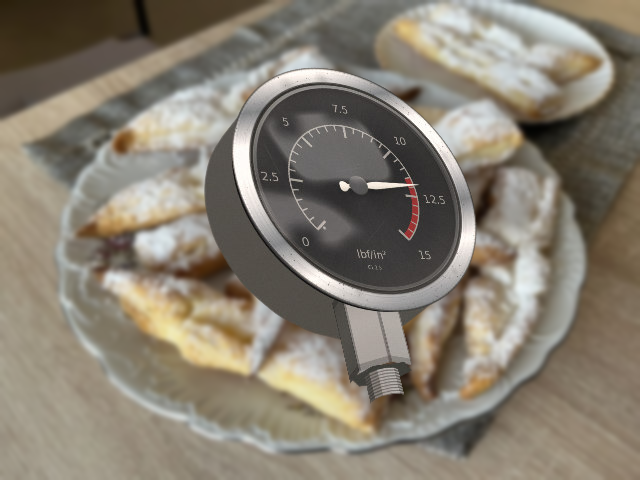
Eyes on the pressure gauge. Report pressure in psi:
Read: 12 psi
